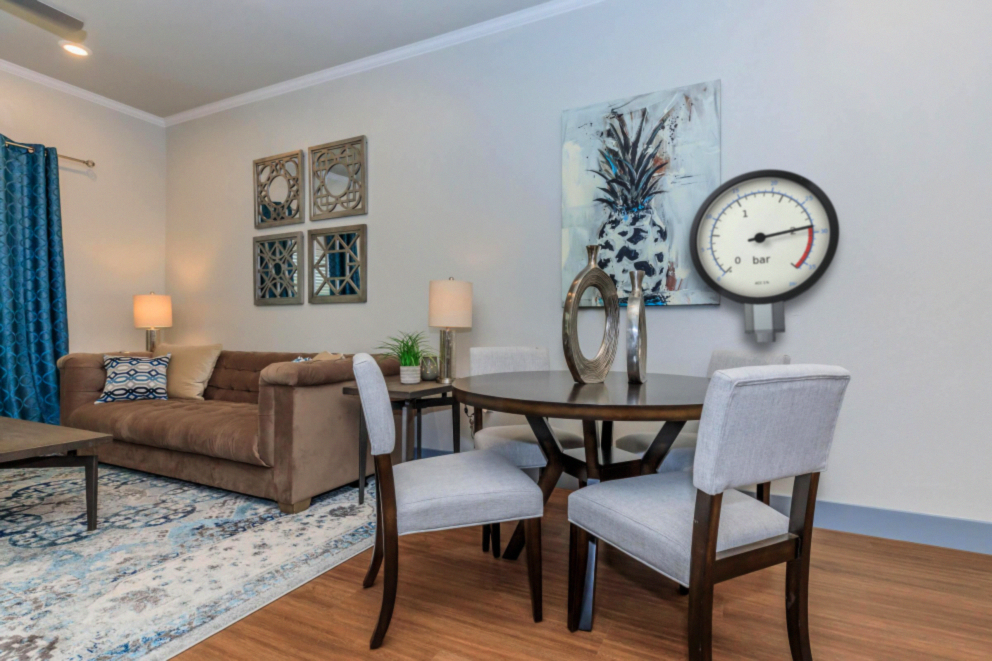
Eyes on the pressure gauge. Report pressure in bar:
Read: 2 bar
